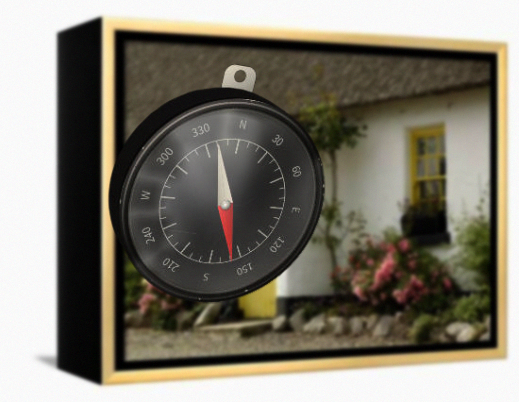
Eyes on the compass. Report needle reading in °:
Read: 160 °
